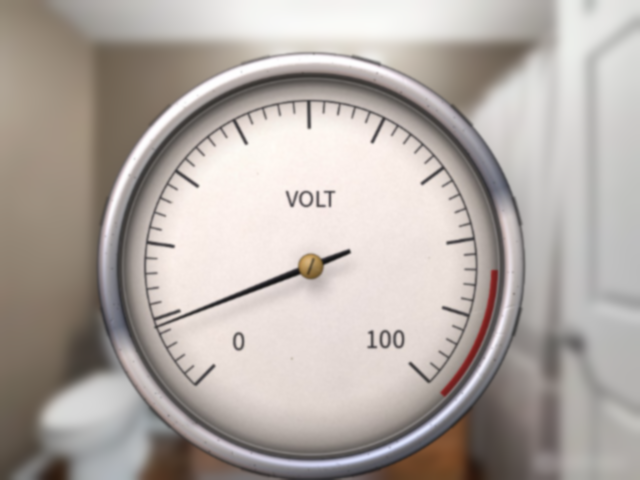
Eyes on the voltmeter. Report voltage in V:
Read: 9 V
